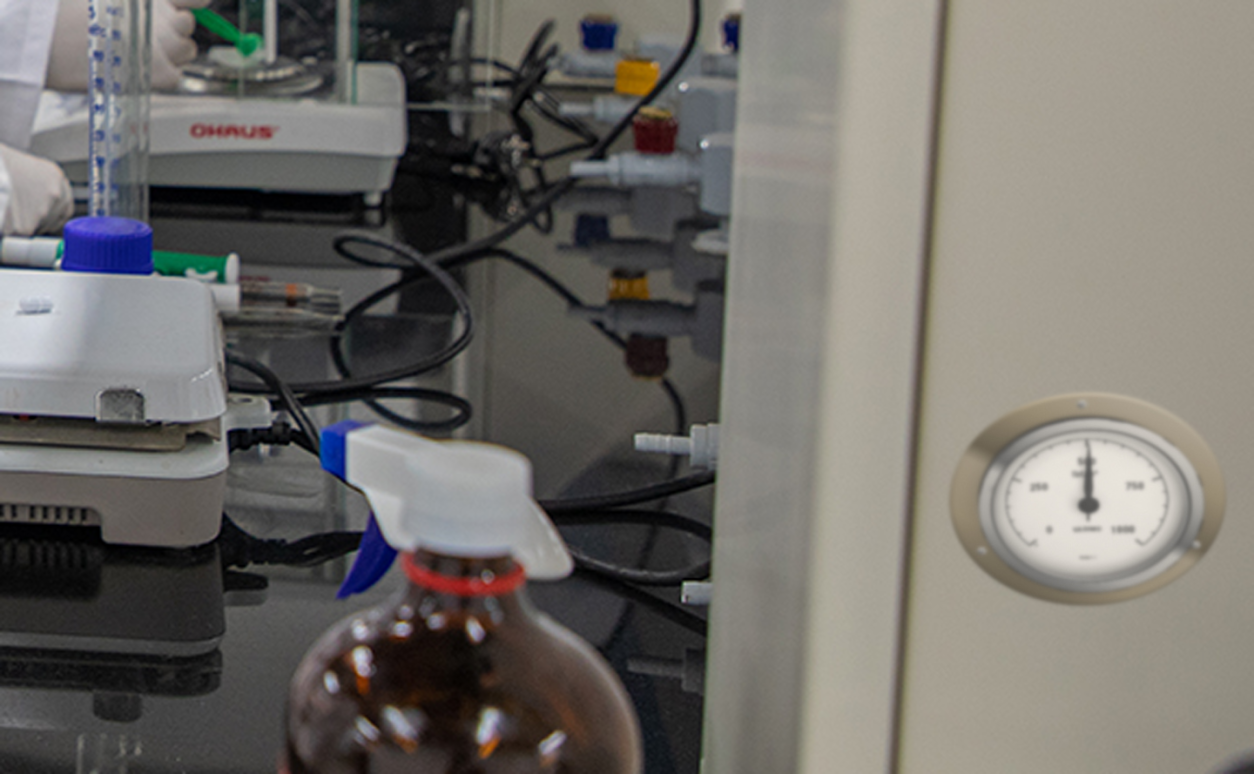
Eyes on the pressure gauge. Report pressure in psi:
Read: 500 psi
